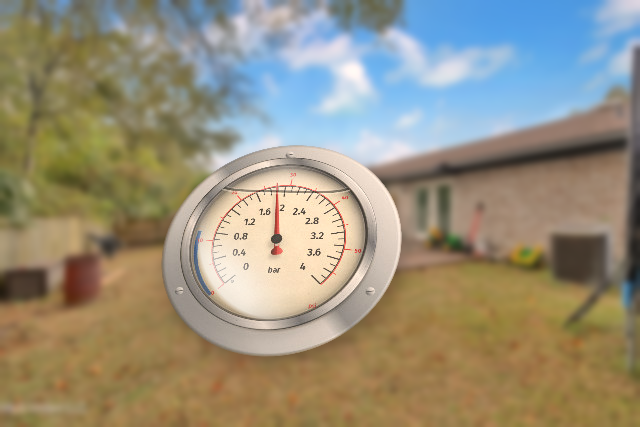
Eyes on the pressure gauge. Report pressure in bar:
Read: 1.9 bar
